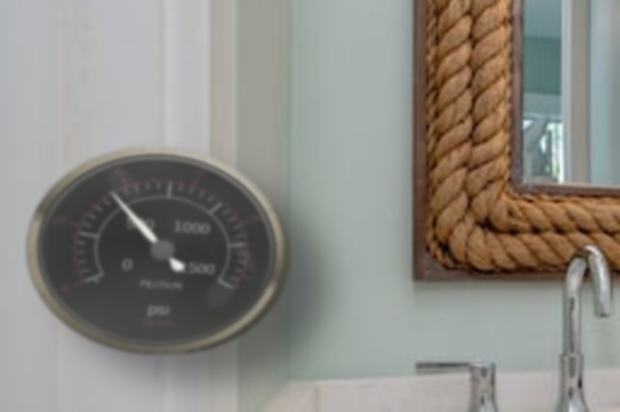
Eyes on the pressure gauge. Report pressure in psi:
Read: 500 psi
